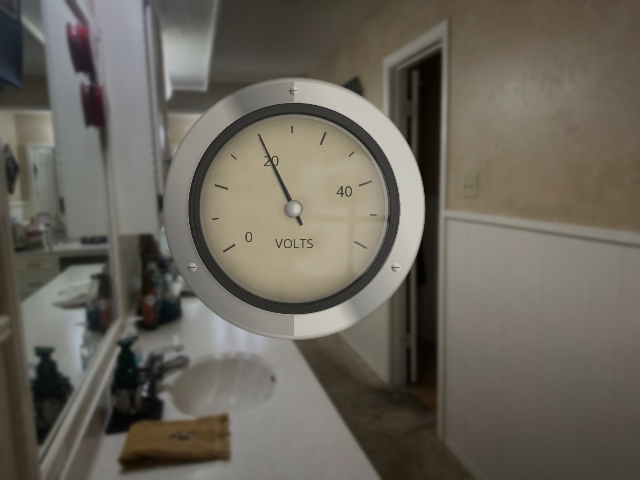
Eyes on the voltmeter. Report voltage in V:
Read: 20 V
